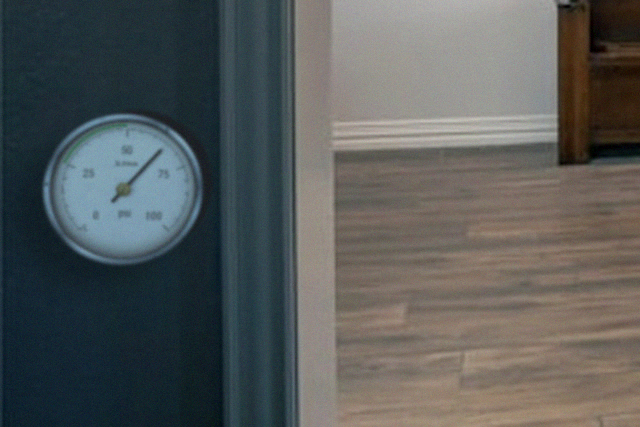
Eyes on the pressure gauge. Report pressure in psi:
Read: 65 psi
